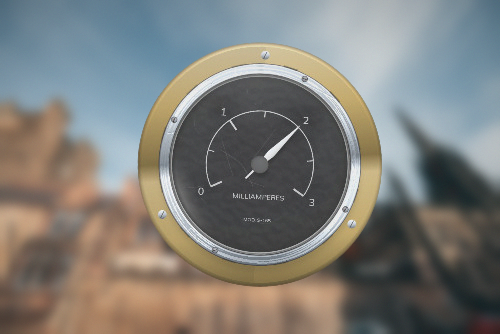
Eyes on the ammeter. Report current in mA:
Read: 2 mA
